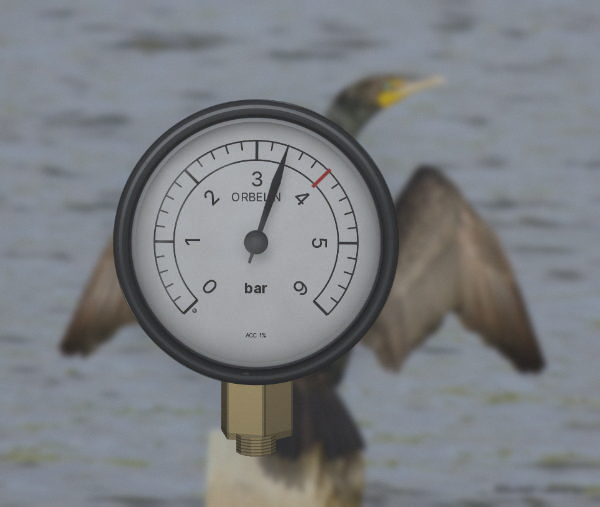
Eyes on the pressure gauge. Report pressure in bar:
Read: 3.4 bar
